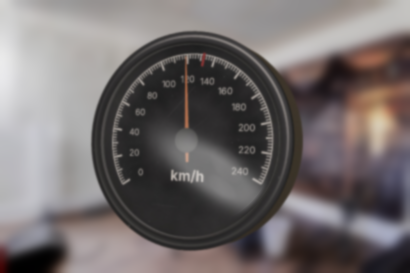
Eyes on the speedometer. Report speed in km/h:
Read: 120 km/h
